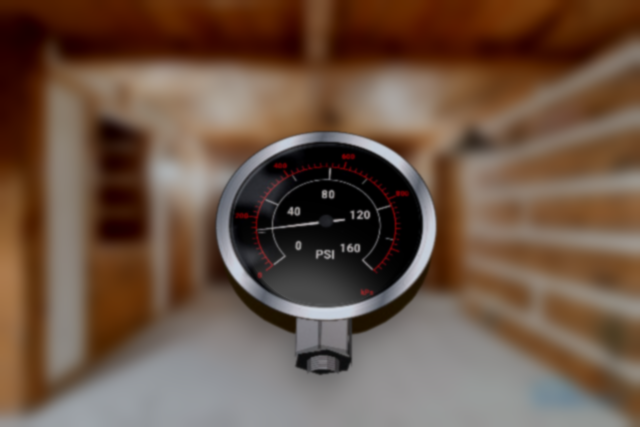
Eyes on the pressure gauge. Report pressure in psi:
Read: 20 psi
